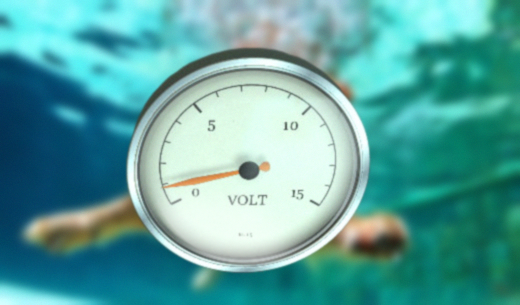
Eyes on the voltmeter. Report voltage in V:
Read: 1 V
